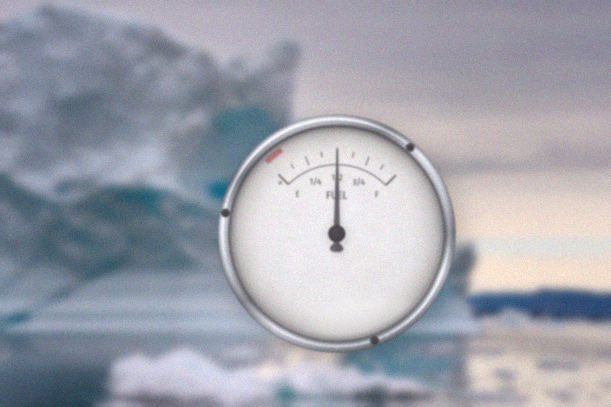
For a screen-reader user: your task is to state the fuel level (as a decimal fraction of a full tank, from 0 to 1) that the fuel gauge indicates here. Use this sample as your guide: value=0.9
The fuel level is value=0.5
